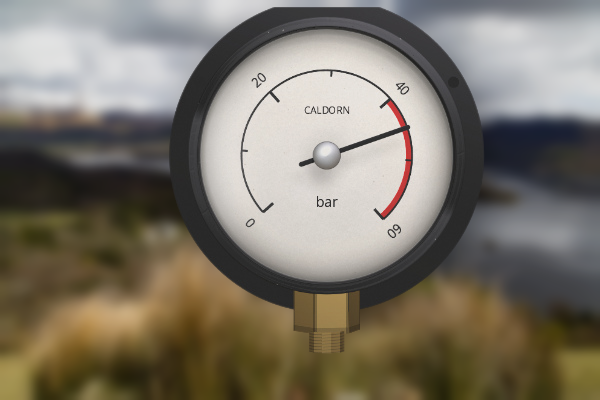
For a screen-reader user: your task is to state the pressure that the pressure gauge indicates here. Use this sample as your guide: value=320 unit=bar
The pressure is value=45 unit=bar
